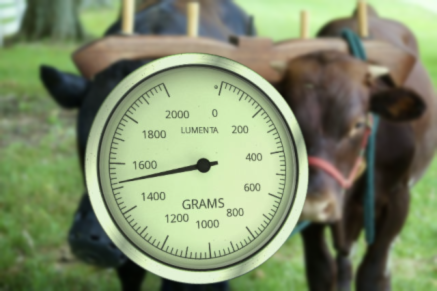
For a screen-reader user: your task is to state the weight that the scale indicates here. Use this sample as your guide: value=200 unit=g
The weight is value=1520 unit=g
